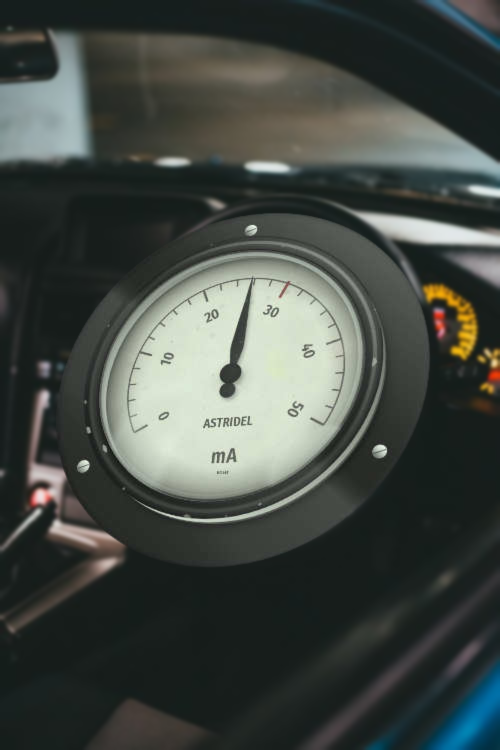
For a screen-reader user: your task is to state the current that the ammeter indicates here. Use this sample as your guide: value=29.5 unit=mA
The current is value=26 unit=mA
